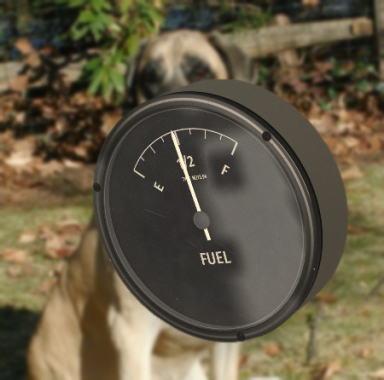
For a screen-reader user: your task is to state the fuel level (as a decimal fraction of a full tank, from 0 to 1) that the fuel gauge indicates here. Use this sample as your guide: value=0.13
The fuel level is value=0.5
